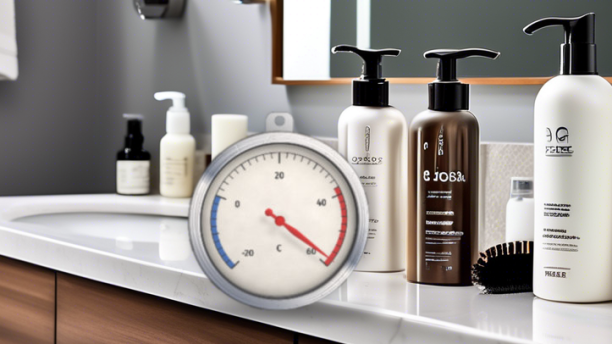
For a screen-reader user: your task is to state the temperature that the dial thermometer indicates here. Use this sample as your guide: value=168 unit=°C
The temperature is value=58 unit=°C
